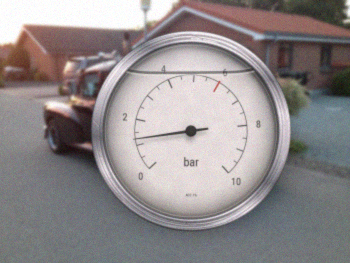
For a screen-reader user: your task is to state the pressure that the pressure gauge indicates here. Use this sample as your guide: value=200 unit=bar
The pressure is value=1.25 unit=bar
